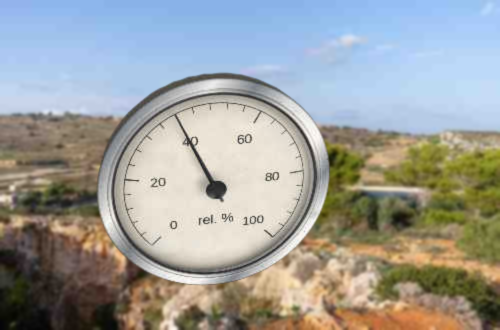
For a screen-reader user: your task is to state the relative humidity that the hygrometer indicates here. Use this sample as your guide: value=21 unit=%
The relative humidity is value=40 unit=%
